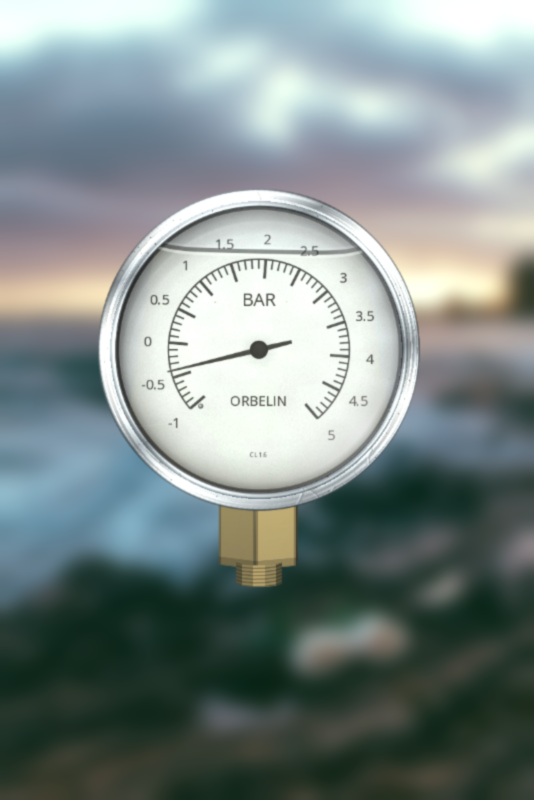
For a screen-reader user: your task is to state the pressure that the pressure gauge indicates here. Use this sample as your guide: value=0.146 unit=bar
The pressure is value=-0.4 unit=bar
